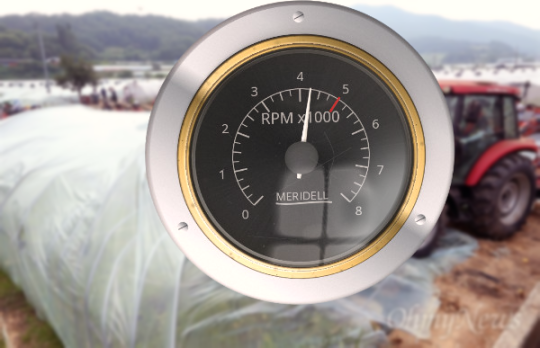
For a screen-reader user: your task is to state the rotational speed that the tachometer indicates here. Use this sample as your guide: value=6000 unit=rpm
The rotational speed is value=4250 unit=rpm
